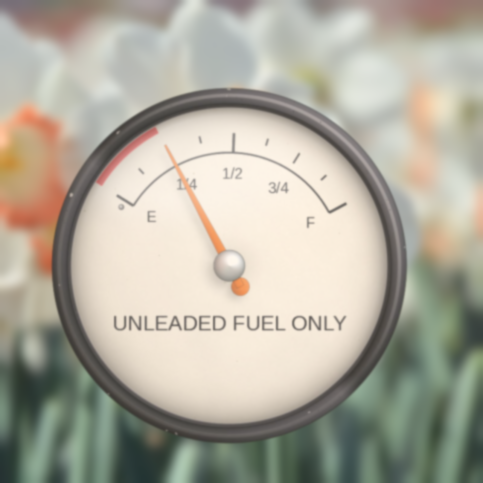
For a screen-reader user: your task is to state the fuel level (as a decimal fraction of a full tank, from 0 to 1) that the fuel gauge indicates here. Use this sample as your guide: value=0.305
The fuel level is value=0.25
